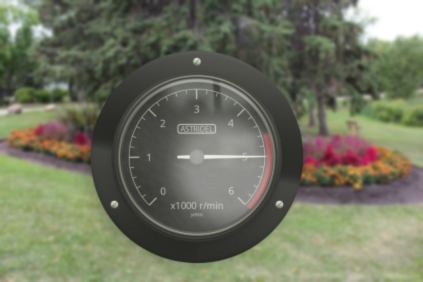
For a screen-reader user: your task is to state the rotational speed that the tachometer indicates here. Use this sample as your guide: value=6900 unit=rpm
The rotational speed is value=5000 unit=rpm
